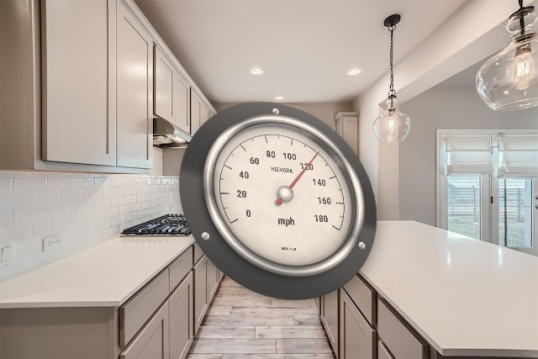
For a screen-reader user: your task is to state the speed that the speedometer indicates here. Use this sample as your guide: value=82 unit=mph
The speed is value=120 unit=mph
